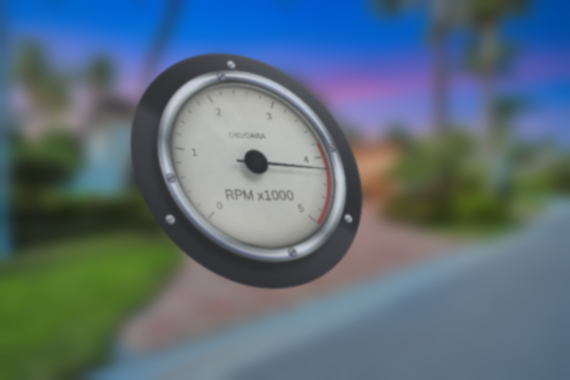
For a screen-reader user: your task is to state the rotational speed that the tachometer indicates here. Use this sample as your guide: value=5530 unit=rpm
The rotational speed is value=4200 unit=rpm
